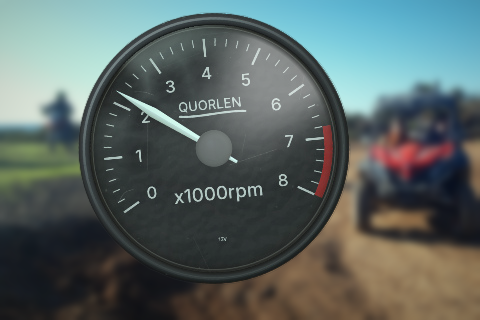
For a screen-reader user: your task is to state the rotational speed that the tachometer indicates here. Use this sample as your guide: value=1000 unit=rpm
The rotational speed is value=2200 unit=rpm
